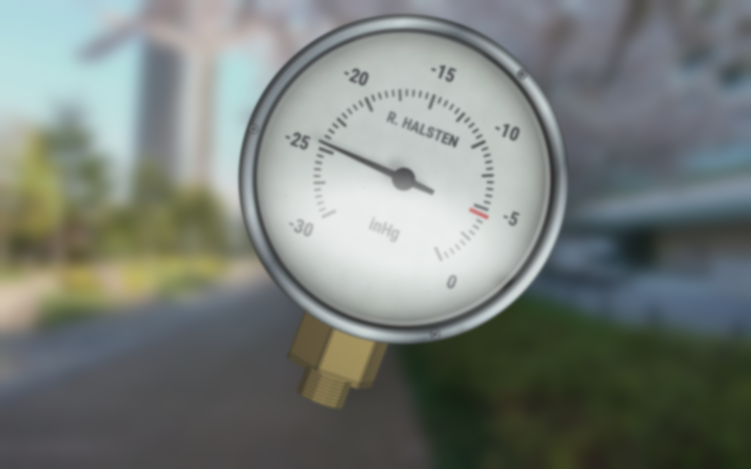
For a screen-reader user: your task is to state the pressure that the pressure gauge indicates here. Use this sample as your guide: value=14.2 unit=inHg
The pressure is value=-24.5 unit=inHg
